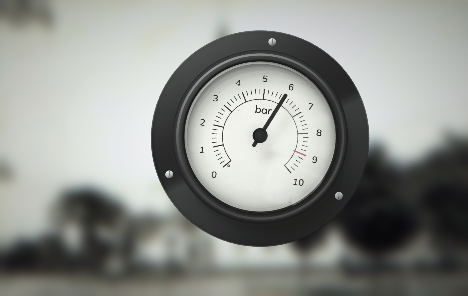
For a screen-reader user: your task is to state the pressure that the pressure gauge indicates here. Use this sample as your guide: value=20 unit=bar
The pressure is value=6 unit=bar
